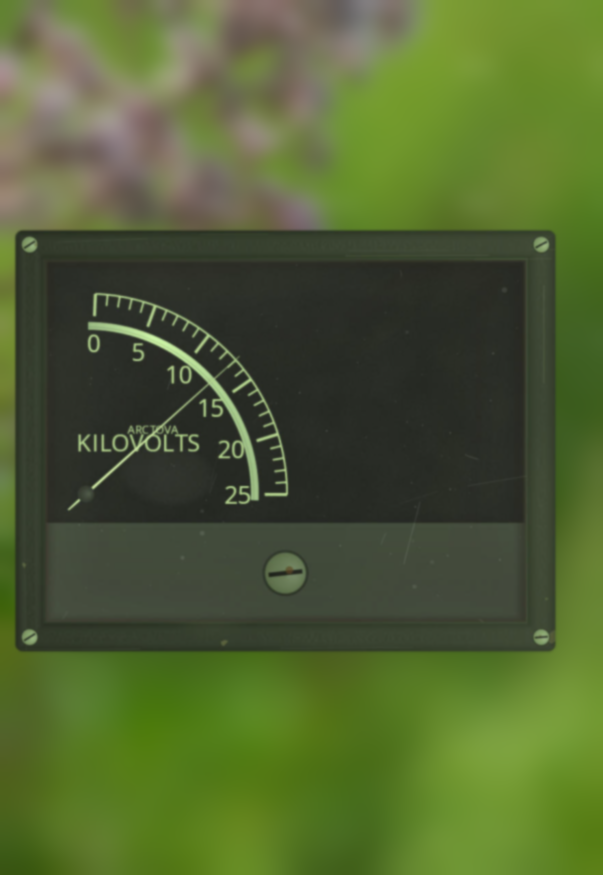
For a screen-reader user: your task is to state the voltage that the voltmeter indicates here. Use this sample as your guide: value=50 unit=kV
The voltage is value=13 unit=kV
